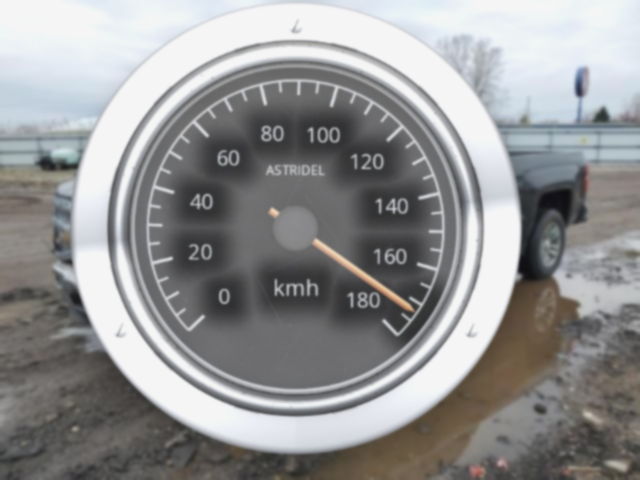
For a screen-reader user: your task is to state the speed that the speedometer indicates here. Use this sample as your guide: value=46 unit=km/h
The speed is value=172.5 unit=km/h
